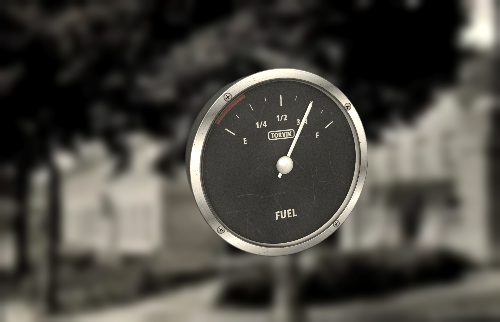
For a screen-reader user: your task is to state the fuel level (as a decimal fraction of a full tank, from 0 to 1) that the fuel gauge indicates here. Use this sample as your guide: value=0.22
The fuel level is value=0.75
